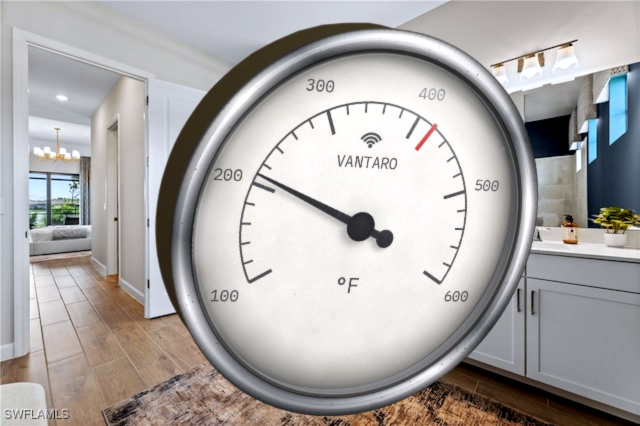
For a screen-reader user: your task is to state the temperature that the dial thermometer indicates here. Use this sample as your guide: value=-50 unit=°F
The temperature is value=210 unit=°F
